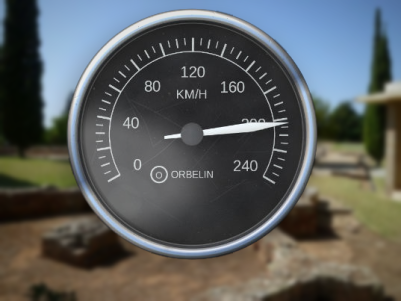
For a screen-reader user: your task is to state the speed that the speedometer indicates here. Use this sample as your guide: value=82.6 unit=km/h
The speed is value=202.5 unit=km/h
